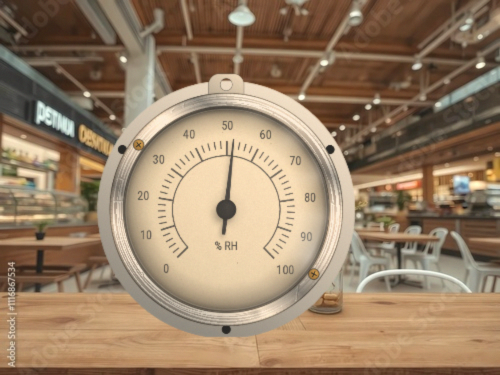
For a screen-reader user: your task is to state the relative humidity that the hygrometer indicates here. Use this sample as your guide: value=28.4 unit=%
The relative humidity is value=52 unit=%
